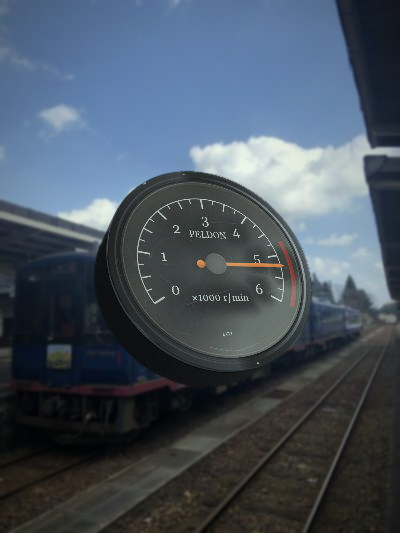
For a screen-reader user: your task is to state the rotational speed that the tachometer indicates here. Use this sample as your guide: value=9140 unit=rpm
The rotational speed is value=5250 unit=rpm
